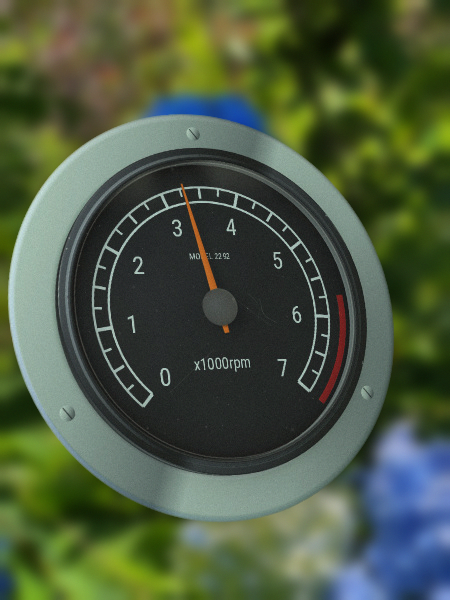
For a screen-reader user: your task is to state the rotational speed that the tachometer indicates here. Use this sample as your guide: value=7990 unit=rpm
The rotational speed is value=3250 unit=rpm
